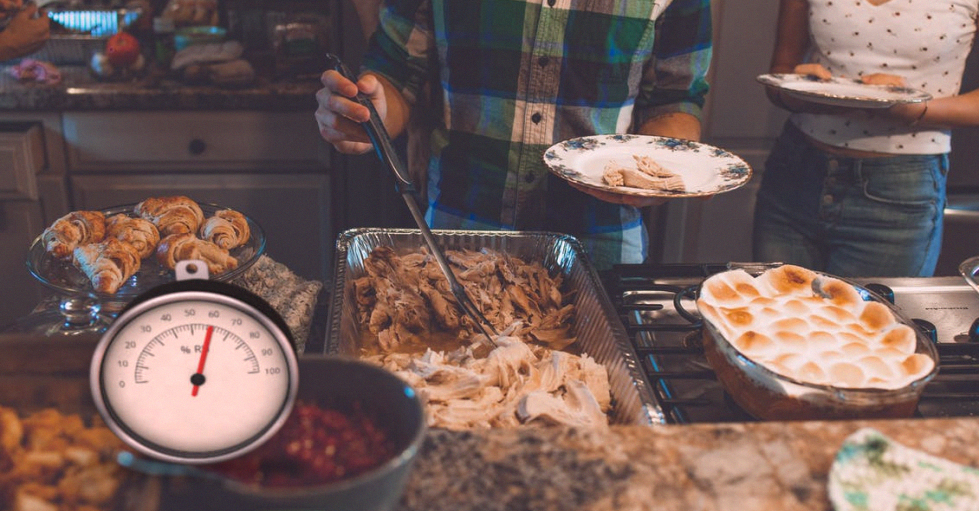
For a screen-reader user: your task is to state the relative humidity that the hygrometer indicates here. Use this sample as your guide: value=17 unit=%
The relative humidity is value=60 unit=%
